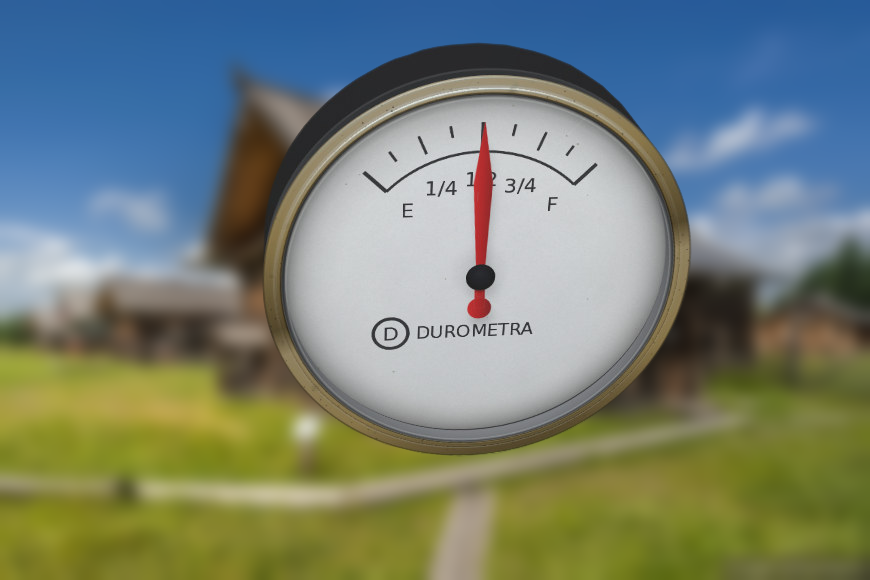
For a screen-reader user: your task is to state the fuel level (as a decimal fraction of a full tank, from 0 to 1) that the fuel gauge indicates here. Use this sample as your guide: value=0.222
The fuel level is value=0.5
